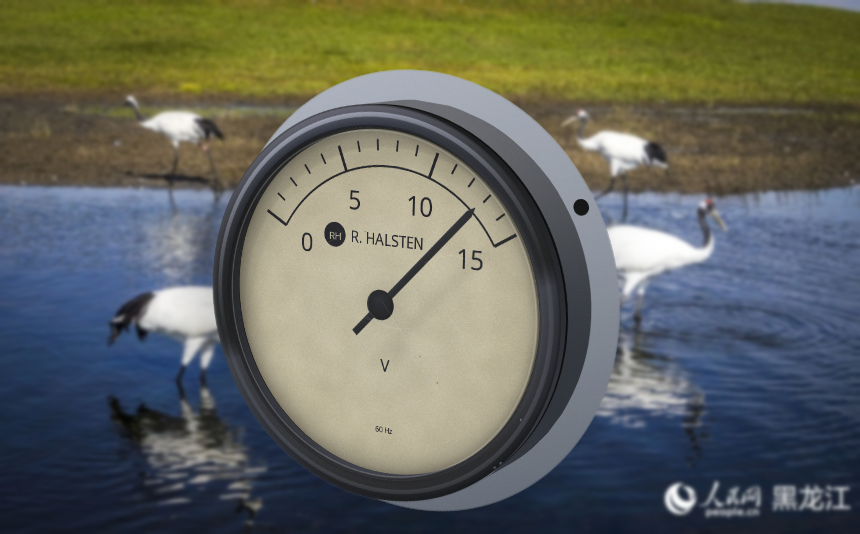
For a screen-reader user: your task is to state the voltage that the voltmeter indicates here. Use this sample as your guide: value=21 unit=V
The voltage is value=13 unit=V
